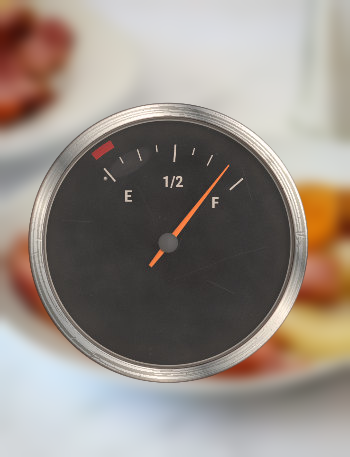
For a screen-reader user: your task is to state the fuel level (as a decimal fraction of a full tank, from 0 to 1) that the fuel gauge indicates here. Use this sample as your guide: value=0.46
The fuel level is value=0.875
